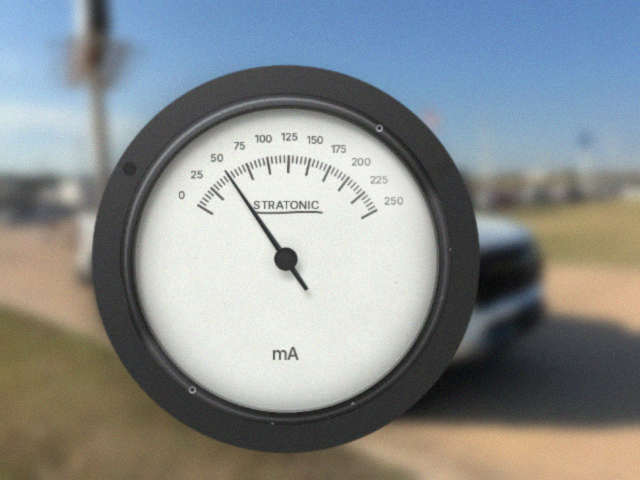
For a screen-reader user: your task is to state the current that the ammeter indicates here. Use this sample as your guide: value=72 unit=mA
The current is value=50 unit=mA
